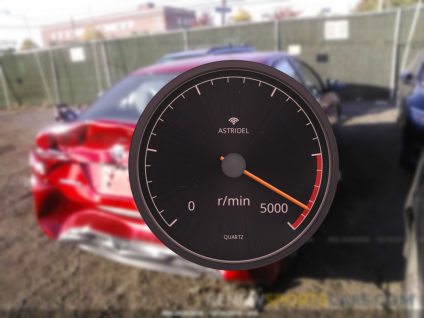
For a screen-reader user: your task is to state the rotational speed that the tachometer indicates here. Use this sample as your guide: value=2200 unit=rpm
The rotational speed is value=4700 unit=rpm
